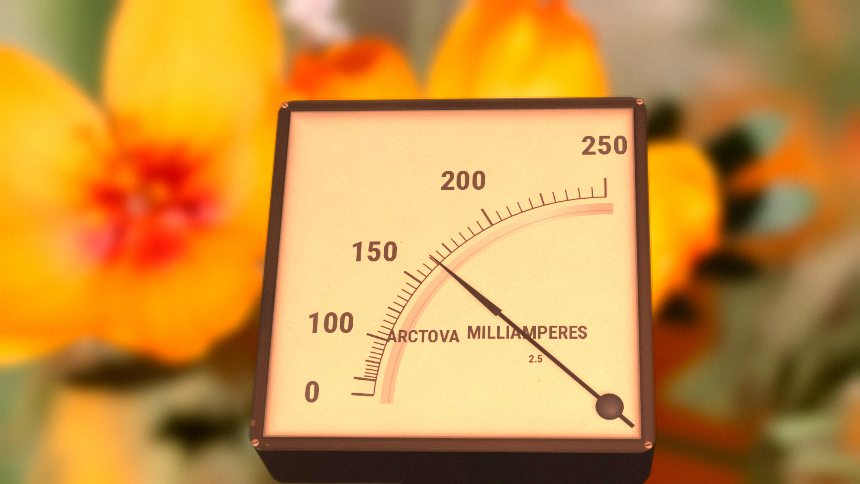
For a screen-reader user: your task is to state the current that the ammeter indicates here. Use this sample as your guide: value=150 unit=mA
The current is value=165 unit=mA
